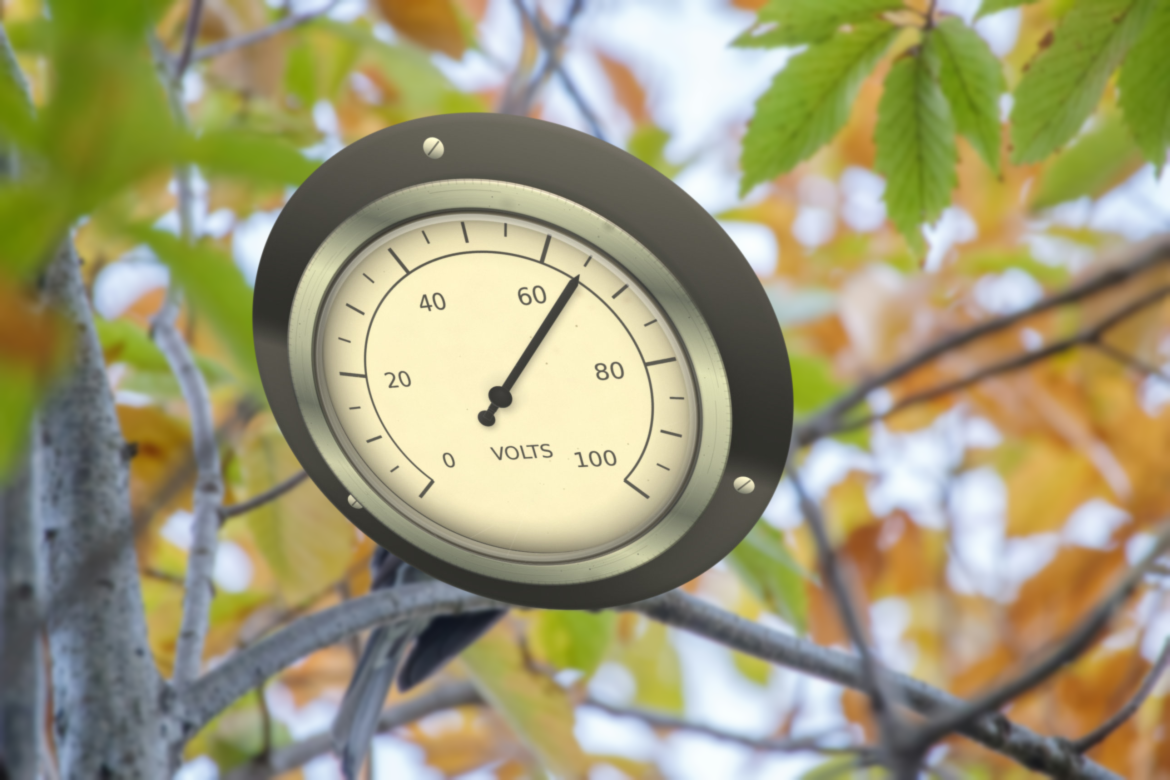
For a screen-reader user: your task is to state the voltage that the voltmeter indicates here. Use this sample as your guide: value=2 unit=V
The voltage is value=65 unit=V
